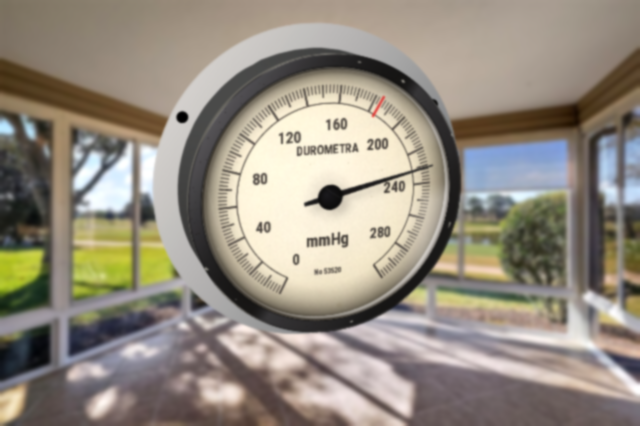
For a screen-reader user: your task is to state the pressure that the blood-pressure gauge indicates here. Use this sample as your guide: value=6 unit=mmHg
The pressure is value=230 unit=mmHg
